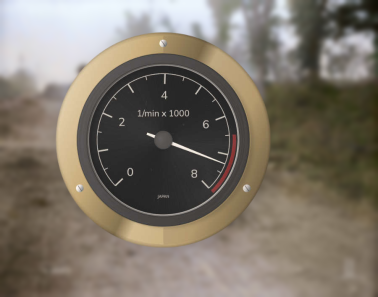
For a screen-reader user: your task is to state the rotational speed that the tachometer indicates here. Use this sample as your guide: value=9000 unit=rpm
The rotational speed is value=7250 unit=rpm
